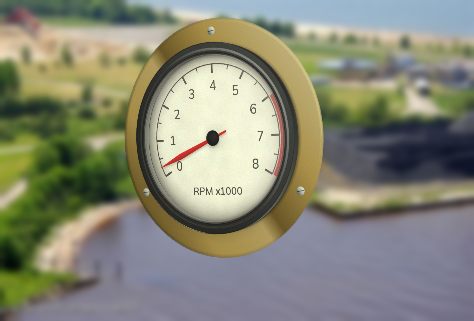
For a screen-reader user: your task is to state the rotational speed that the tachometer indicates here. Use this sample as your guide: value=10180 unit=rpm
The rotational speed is value=250 unit=rpm
